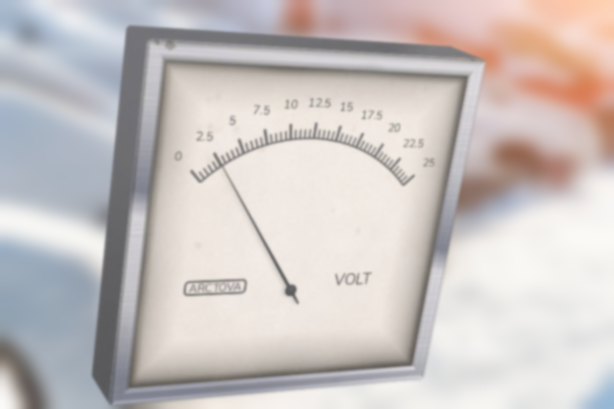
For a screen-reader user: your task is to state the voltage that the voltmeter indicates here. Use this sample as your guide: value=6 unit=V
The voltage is value=2.5 unit=V
